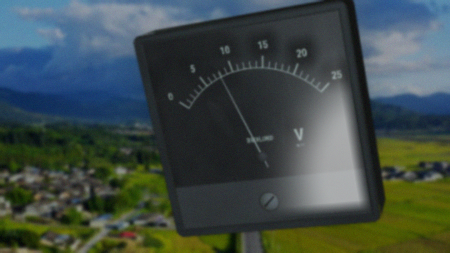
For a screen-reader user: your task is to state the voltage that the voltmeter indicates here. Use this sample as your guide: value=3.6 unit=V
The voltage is value=8 unit=V
